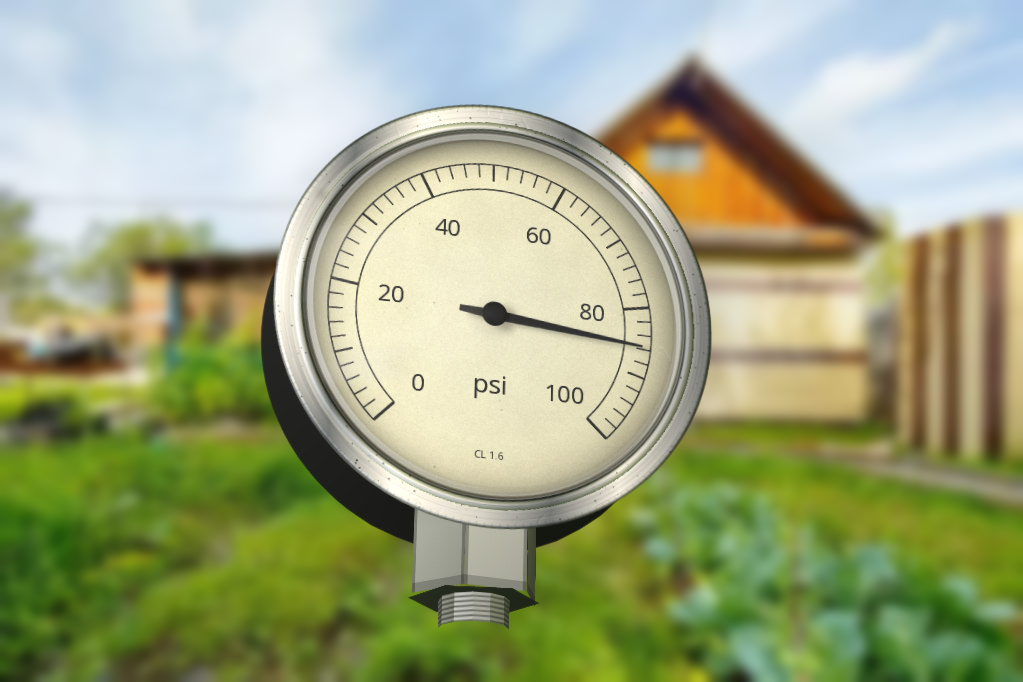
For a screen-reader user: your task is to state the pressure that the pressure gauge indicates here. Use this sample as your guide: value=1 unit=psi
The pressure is value=86 unit=psi
